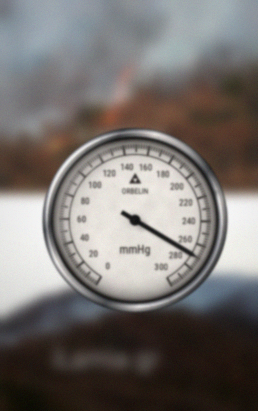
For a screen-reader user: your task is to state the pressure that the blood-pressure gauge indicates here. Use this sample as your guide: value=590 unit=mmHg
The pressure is value=270 unit=mmHg
